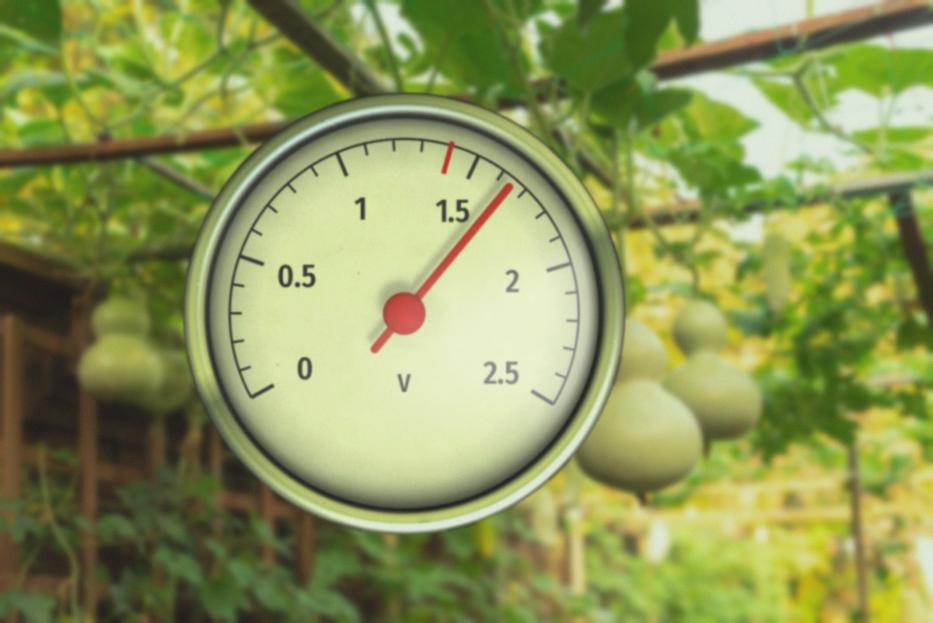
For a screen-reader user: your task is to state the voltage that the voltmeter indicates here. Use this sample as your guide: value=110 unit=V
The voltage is value=1.65 unit=V
